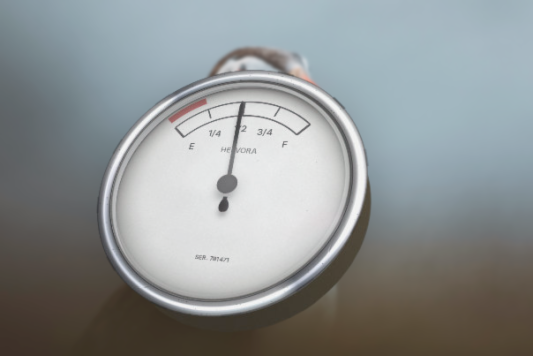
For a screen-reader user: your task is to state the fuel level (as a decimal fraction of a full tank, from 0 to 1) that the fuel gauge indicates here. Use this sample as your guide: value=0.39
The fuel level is value=0.5
